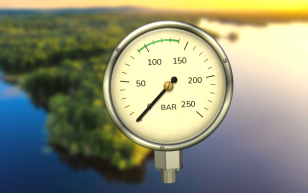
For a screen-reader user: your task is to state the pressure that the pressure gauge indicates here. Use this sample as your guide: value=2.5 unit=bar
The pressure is value=0 unit=bar
